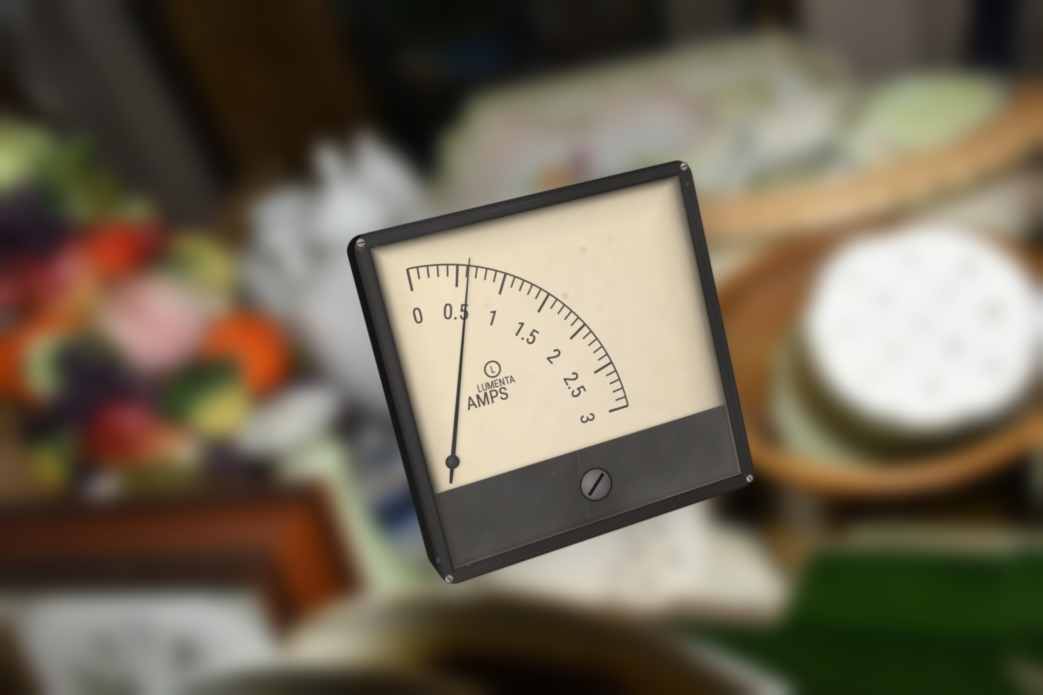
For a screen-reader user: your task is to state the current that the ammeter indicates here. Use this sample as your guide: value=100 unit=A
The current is value=0.6 unit=A
